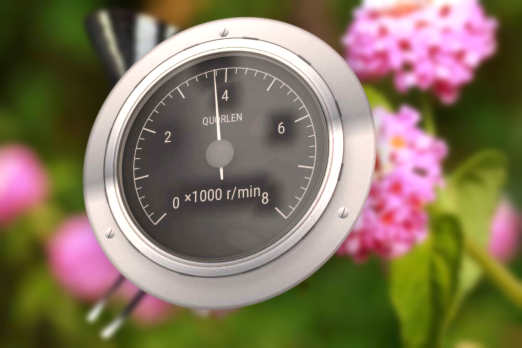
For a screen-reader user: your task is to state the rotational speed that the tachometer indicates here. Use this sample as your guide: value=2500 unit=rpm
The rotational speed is value=3800 unit=rpm
